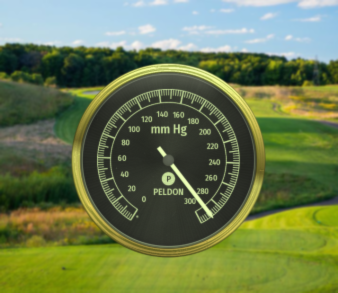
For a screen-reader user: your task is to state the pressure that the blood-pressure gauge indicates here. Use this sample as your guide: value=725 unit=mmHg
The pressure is value=290 unit=mmHg
